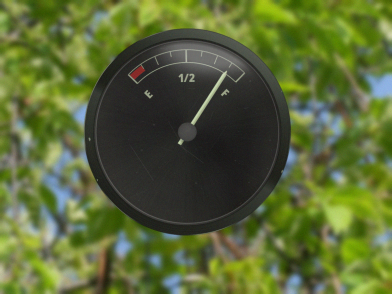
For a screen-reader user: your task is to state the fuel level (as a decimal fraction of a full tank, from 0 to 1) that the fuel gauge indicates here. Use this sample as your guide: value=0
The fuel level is value=0.875
